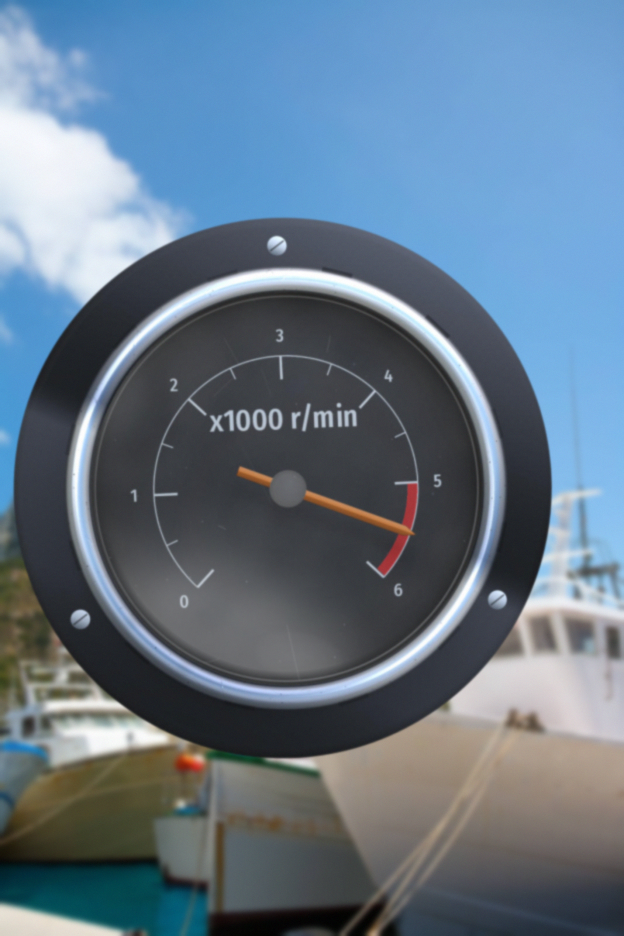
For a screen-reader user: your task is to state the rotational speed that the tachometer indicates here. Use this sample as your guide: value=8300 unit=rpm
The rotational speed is value=5500 unit=rpm
